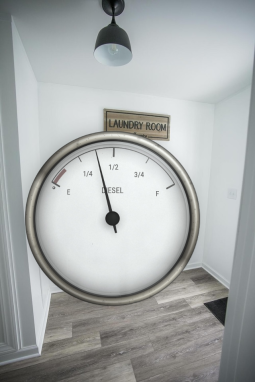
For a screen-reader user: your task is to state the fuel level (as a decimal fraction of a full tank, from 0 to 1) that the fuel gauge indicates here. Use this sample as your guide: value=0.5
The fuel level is value=0.375
